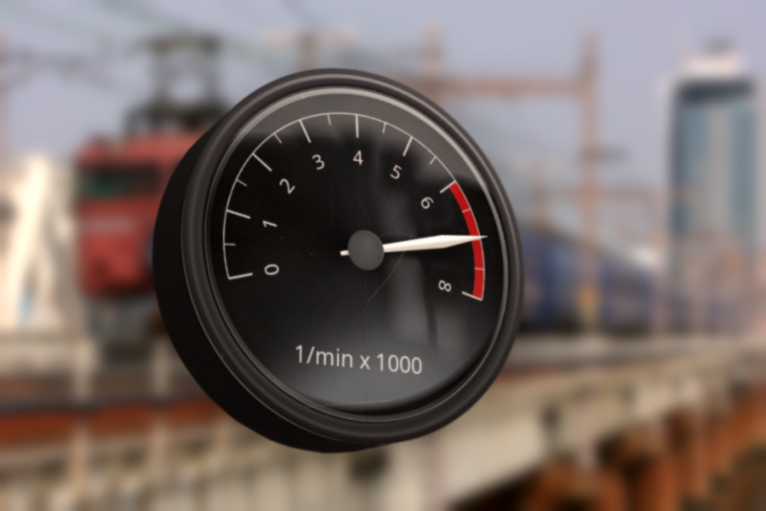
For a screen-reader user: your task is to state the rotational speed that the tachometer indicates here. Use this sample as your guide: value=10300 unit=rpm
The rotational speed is value=7000 unit=rpm
